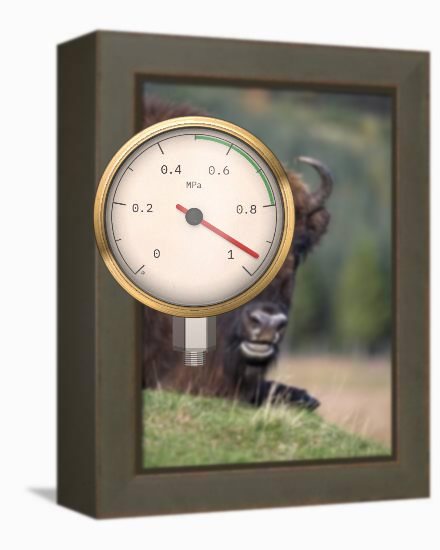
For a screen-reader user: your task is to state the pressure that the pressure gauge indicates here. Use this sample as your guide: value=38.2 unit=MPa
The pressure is value=0.95 unit=MPa
